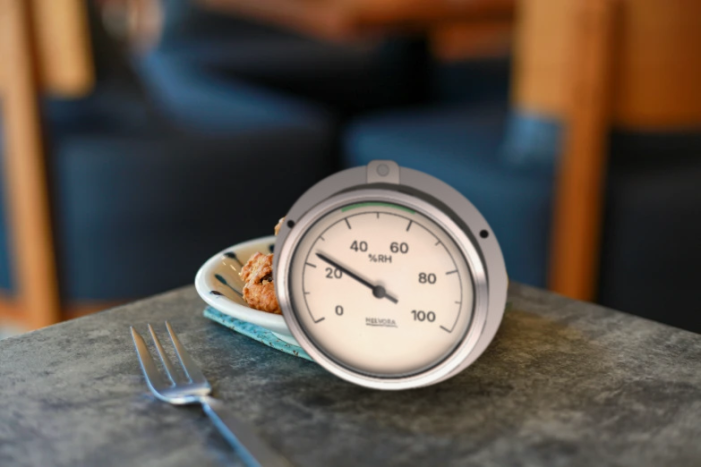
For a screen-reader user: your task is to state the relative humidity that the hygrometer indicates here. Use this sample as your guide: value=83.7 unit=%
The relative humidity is value=25 unit=%
